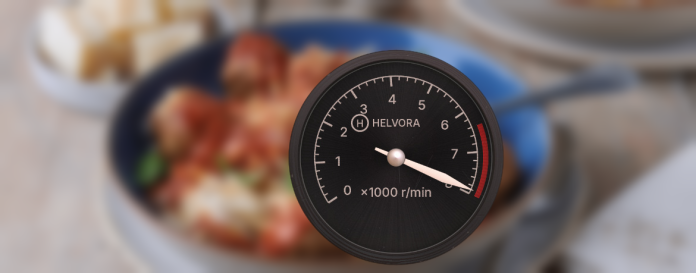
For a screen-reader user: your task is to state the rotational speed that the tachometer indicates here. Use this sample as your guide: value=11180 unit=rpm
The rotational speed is value=7900 unit=rpm
